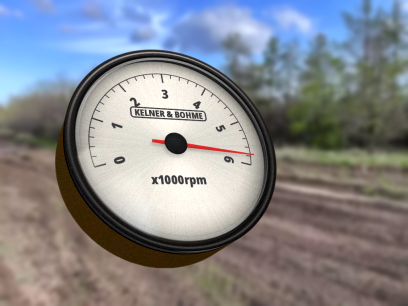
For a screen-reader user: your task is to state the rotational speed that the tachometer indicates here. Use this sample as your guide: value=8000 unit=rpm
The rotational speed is value=5800 unit=rpm
